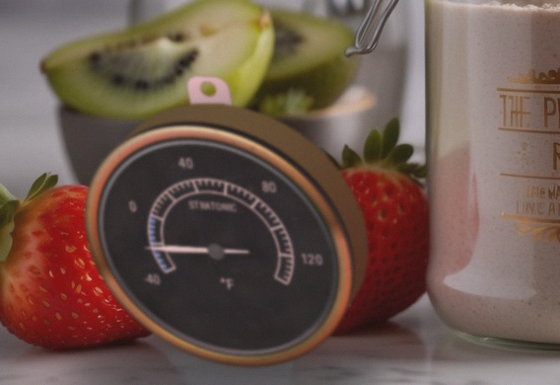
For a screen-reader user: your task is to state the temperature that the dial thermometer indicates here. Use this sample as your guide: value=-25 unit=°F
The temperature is value=-20 unit=°F
